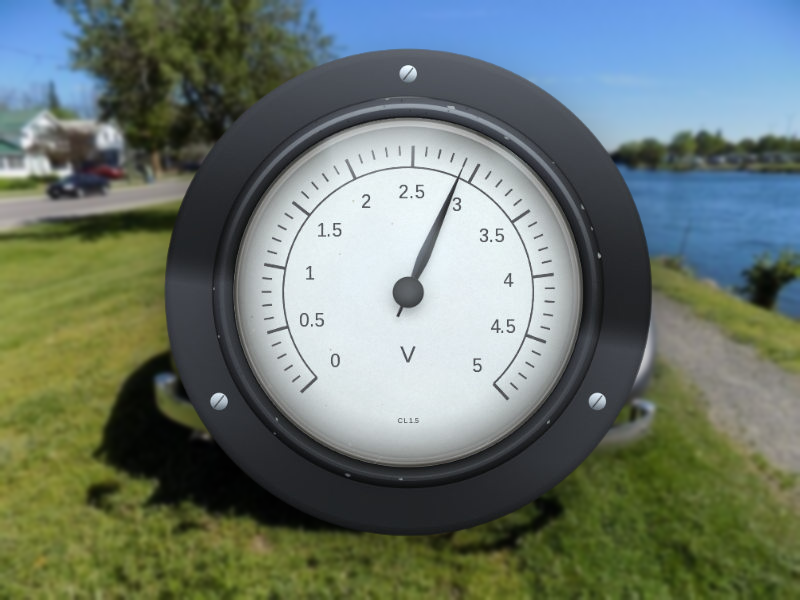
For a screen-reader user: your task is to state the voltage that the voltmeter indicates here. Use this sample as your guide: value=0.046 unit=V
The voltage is value=2.9 unit=V
